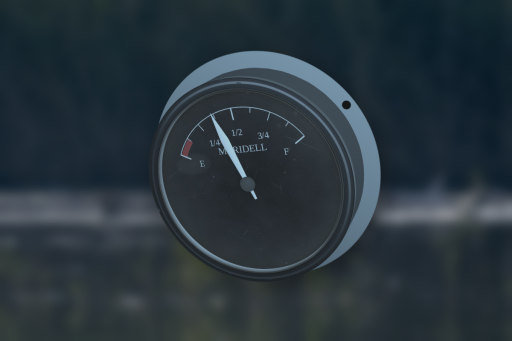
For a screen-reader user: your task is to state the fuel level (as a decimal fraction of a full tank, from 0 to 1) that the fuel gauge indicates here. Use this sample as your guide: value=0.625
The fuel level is value=0.375
